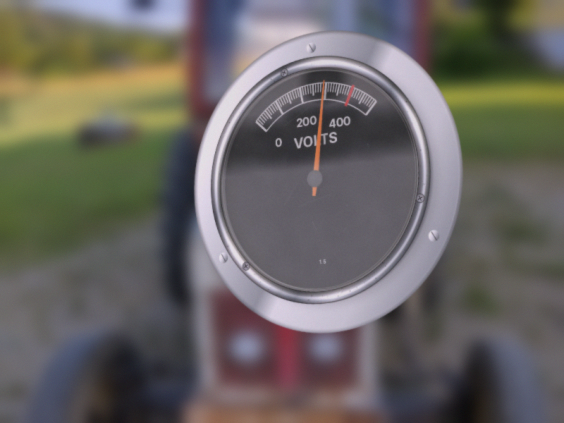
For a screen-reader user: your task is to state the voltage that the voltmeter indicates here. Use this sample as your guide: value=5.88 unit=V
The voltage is value=300 unit=V
